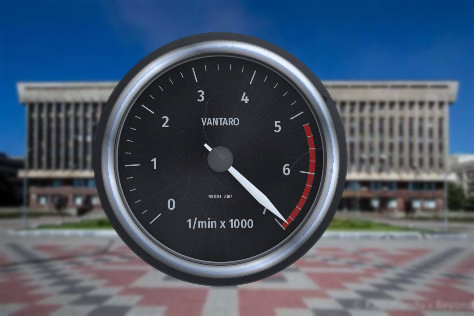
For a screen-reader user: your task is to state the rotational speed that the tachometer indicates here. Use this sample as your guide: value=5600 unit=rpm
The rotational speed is value=6900 unit=rpm
